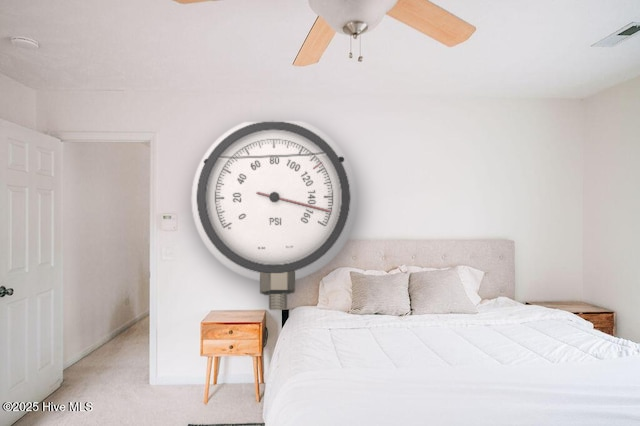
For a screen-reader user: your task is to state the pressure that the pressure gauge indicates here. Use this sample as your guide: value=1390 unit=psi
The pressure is value=150 unit=psi
